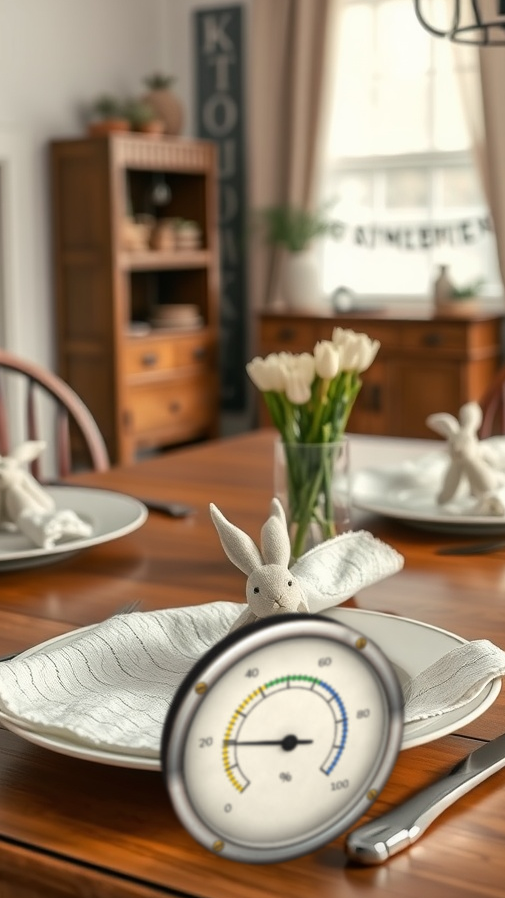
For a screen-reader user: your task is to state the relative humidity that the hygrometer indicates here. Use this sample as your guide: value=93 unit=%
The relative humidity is value=20 unit=%
